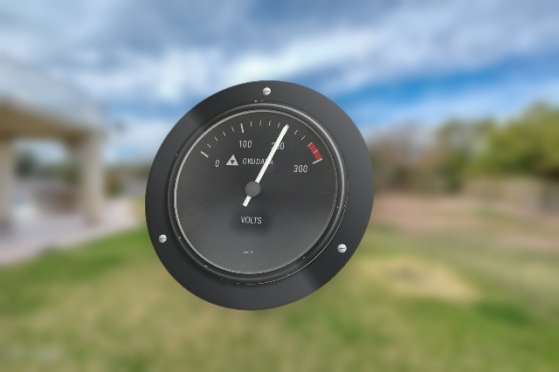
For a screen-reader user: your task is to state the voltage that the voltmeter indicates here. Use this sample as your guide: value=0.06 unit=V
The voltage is value=200 unit=V
